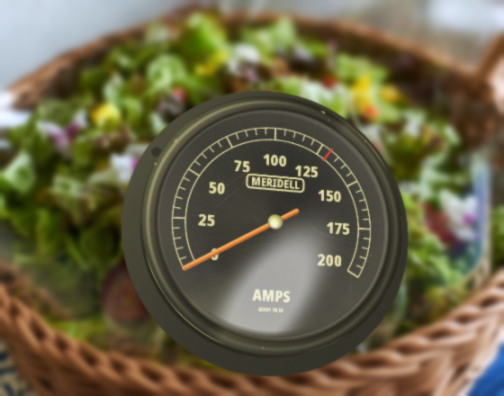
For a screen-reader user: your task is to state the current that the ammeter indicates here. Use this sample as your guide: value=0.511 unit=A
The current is value=0 unit=A
